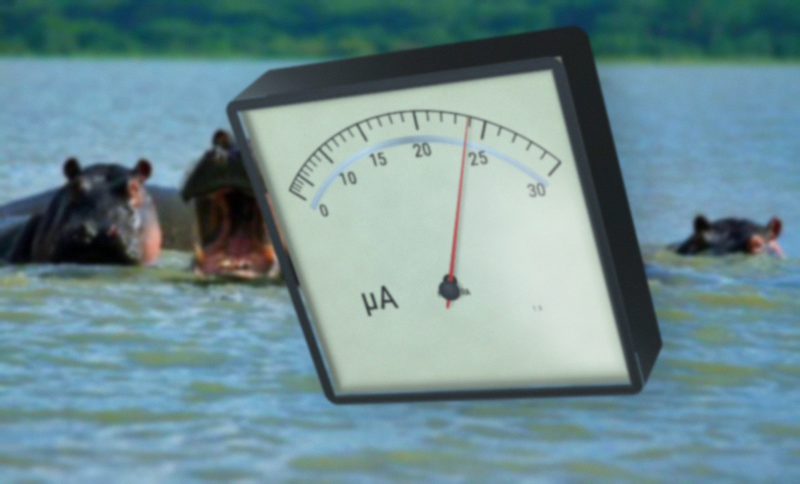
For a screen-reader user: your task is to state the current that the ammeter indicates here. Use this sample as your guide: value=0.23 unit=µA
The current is value=24 unit=µA
